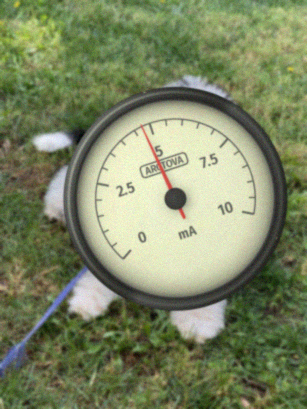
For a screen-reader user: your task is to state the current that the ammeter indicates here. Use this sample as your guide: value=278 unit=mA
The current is value=4.75 unit=mA
